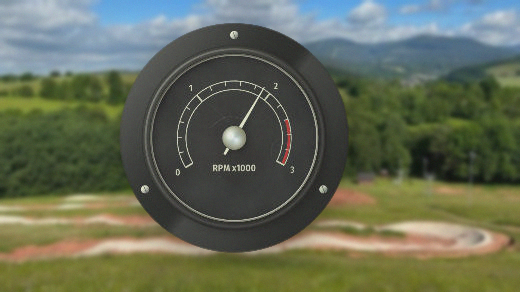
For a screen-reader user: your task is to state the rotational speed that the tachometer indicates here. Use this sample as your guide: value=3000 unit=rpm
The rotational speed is value=1900 unit=rpm
